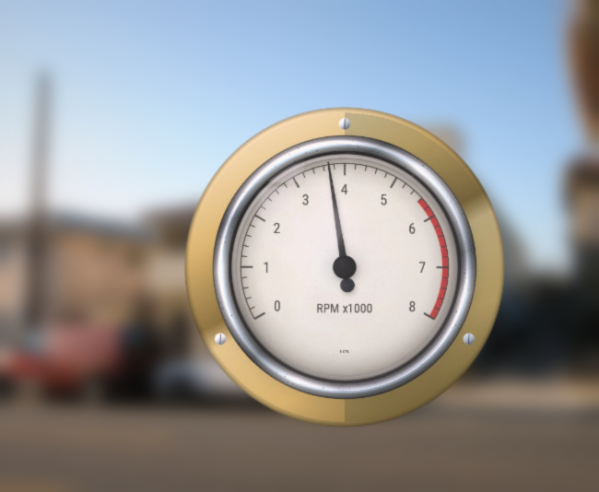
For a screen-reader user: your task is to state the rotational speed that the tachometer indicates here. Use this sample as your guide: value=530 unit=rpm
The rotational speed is value=3700 unit=rpm
